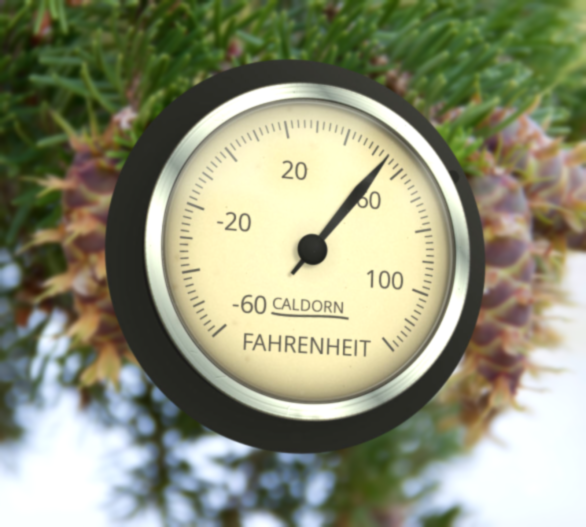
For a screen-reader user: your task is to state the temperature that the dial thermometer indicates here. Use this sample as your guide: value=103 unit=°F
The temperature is value=54 unit=°F
